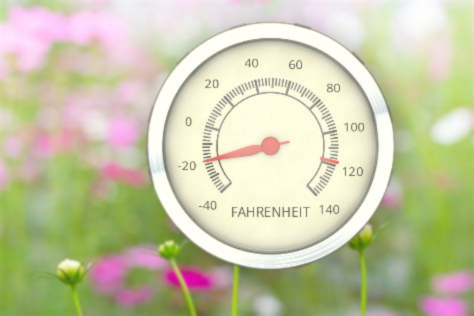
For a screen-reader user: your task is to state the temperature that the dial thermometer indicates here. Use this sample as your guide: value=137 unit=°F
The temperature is value=-20 unit=°F
